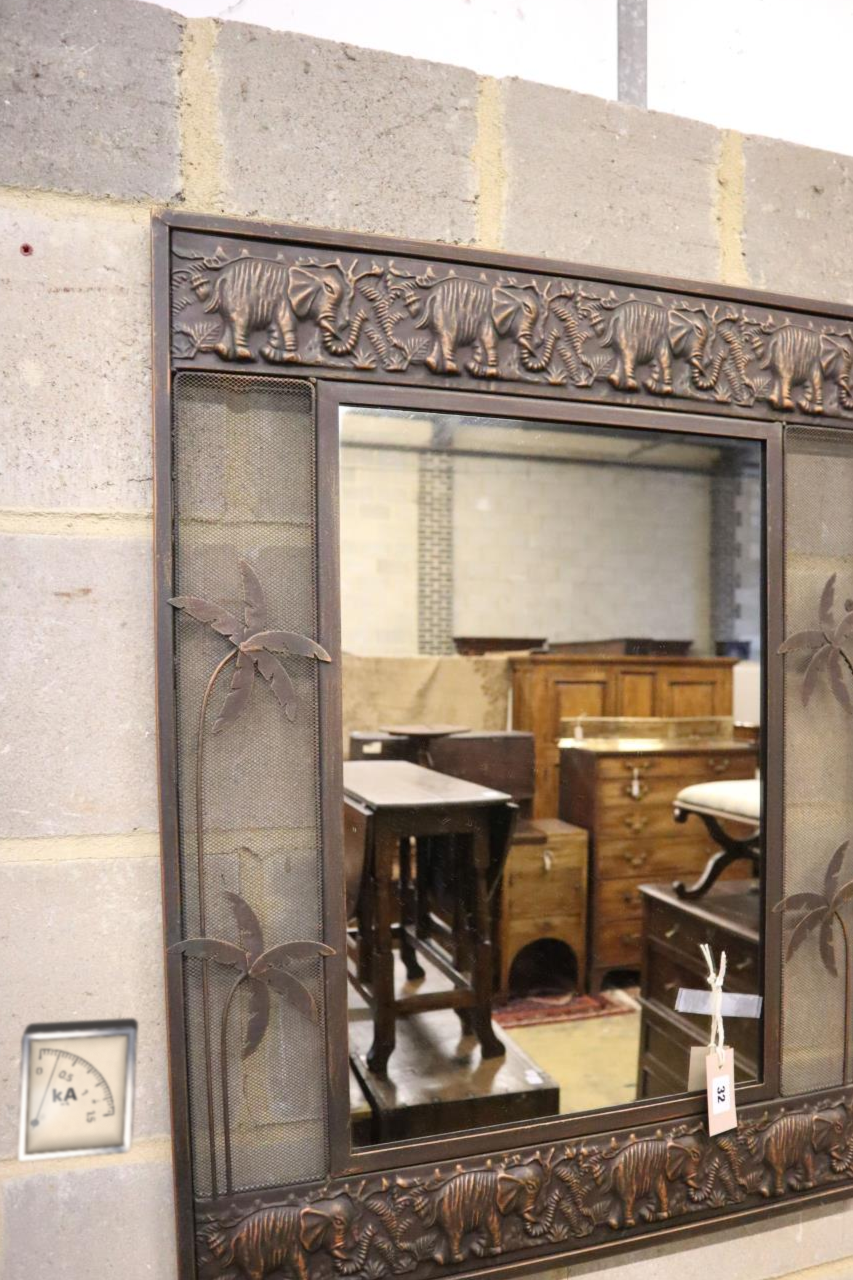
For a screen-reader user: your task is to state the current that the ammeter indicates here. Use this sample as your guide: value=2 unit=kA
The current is value=0.25 unit=kA
